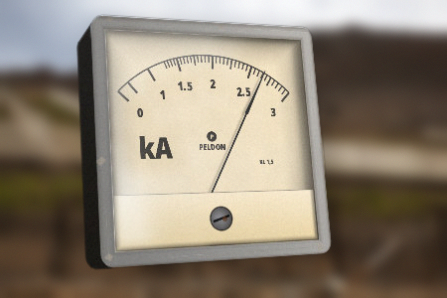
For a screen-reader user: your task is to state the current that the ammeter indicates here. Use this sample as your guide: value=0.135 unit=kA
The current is value=2.65 unit=kA
